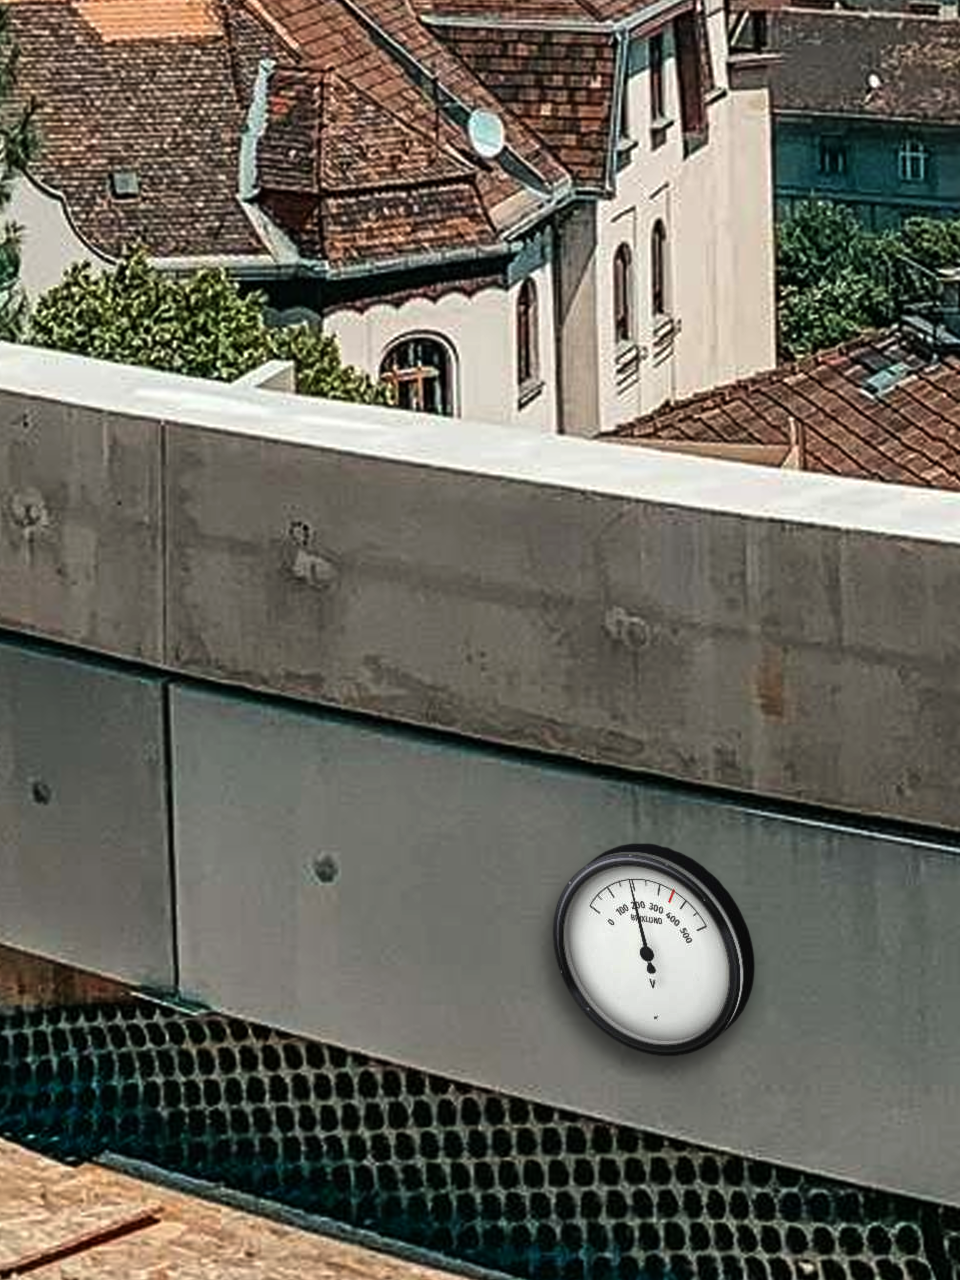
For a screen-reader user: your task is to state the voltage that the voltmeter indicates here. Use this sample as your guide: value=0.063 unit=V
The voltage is value=200 unit=V
